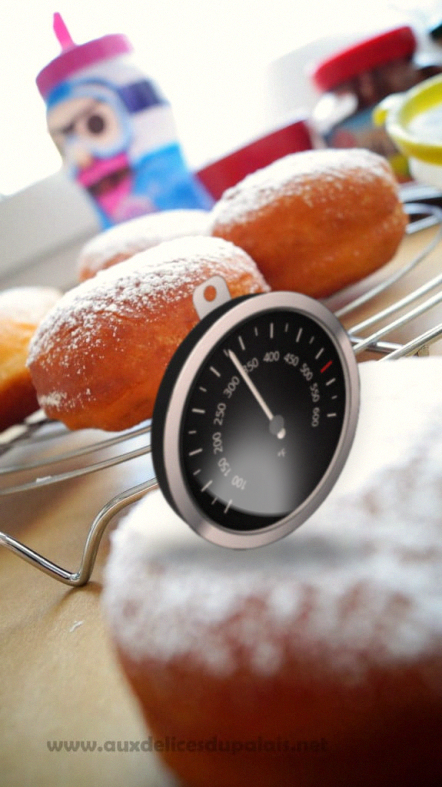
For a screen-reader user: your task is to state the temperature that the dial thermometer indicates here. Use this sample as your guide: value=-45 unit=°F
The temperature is value=325 unit=°F
